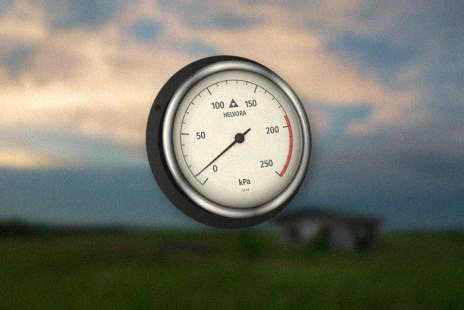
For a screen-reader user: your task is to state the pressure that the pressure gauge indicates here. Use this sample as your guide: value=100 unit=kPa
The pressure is value=10 unit=kPa
